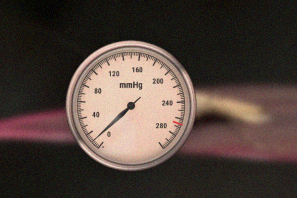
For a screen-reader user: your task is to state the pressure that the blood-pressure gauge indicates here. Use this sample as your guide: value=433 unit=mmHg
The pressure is value=10 unit=mmHg
